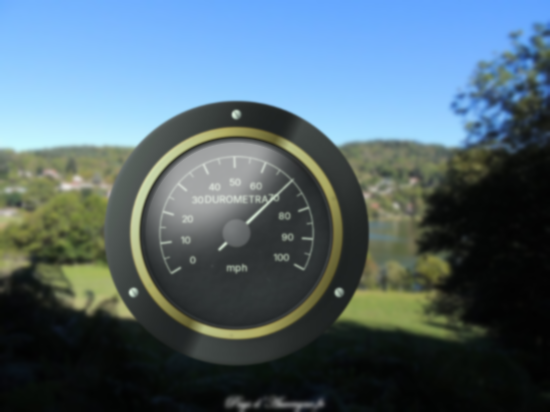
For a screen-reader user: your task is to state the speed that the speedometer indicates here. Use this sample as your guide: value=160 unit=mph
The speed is value=70 unit=mph
